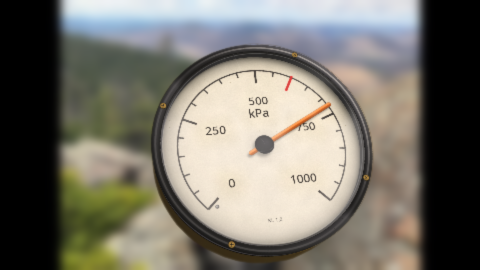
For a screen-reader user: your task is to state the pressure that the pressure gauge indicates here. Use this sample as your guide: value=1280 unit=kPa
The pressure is value=725 unit=kPa
